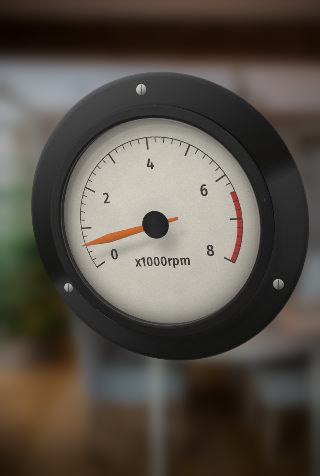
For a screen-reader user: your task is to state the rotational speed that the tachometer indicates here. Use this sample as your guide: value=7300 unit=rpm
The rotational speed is value=600 unit=rpm
